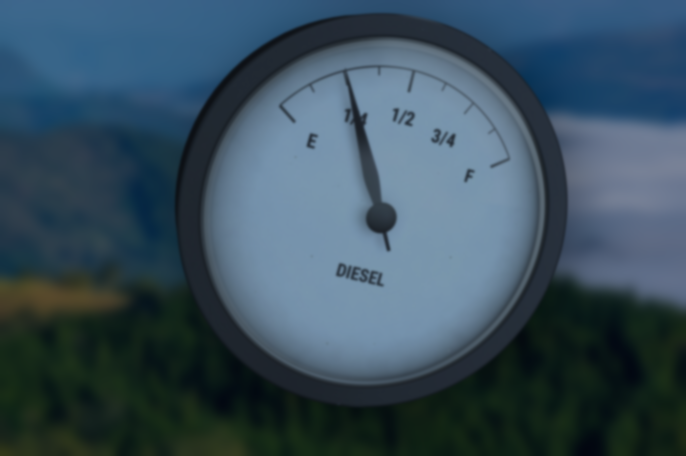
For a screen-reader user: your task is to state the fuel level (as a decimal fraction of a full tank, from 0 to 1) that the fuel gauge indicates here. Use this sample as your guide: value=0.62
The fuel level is value=0.25
